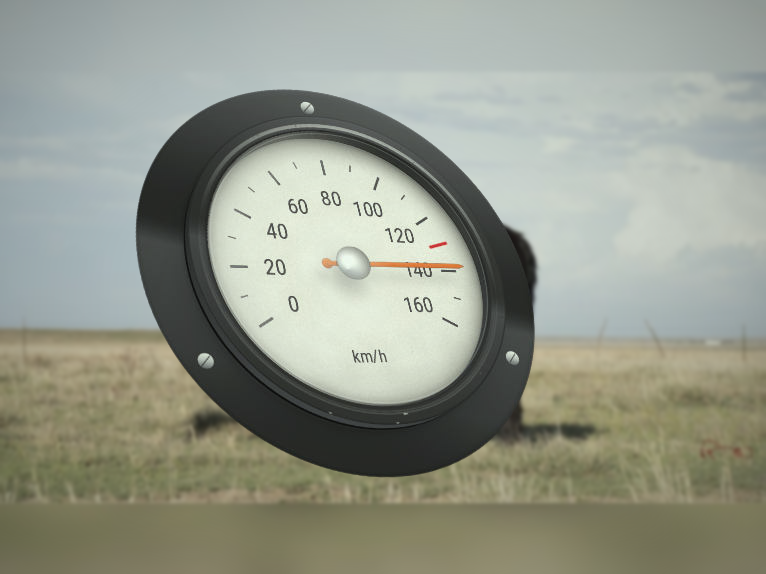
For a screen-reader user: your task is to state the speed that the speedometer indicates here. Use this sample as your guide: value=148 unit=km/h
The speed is value=140 unit=km/h
